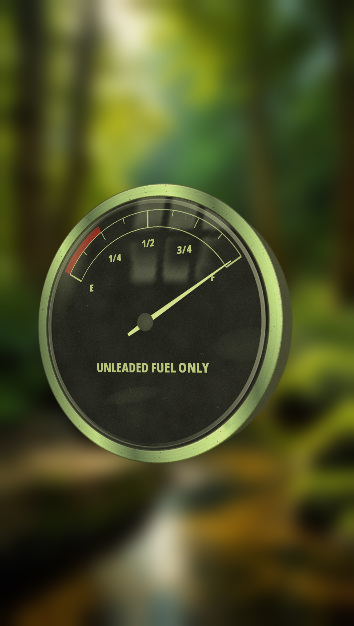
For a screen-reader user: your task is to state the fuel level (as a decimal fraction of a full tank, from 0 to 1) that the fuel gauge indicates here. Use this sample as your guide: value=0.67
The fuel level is value=1
